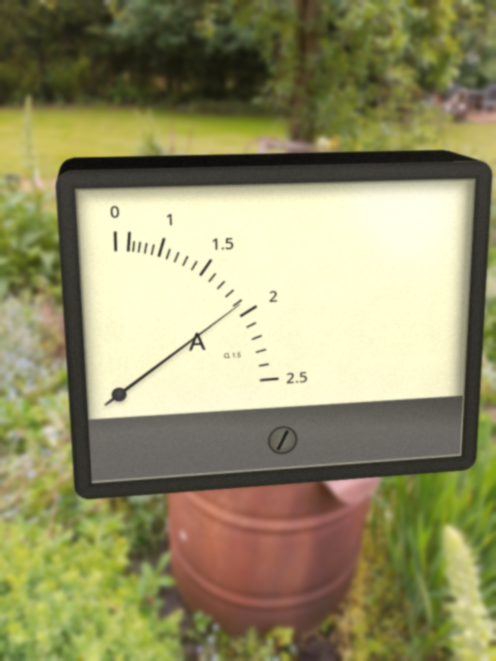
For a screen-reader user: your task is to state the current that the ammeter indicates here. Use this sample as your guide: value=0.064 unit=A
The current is value=1.9 unit=A
